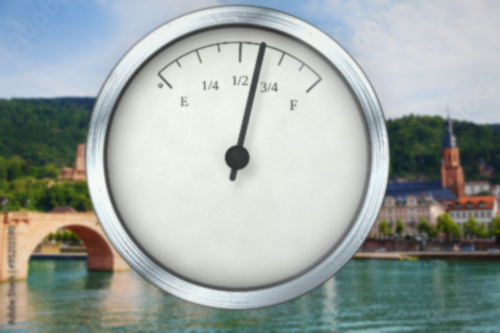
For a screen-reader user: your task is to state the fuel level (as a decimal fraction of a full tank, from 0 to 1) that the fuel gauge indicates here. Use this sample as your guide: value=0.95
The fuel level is value=0.625
